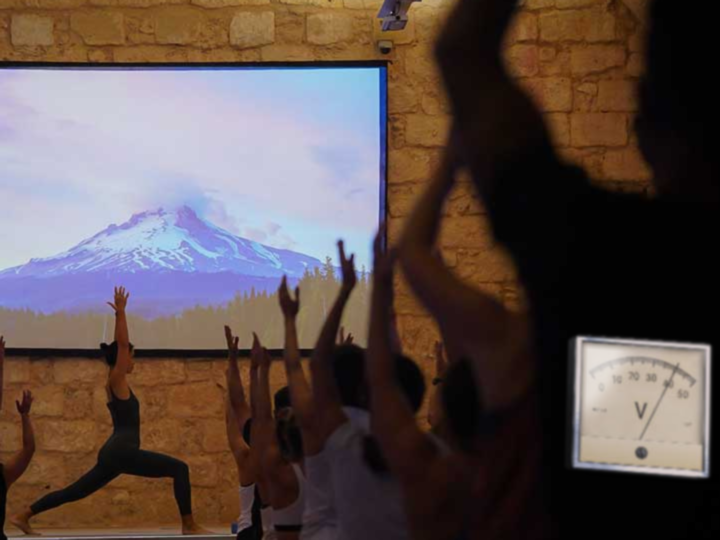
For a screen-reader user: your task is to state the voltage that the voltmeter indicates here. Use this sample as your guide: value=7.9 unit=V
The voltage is value=40 unit=V
